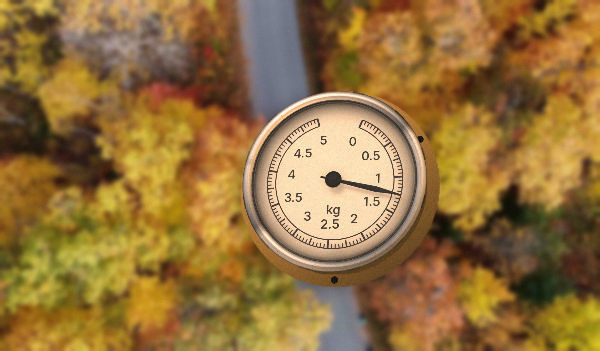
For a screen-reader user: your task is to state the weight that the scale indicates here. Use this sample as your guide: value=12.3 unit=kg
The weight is value=1.25 unit=kg
